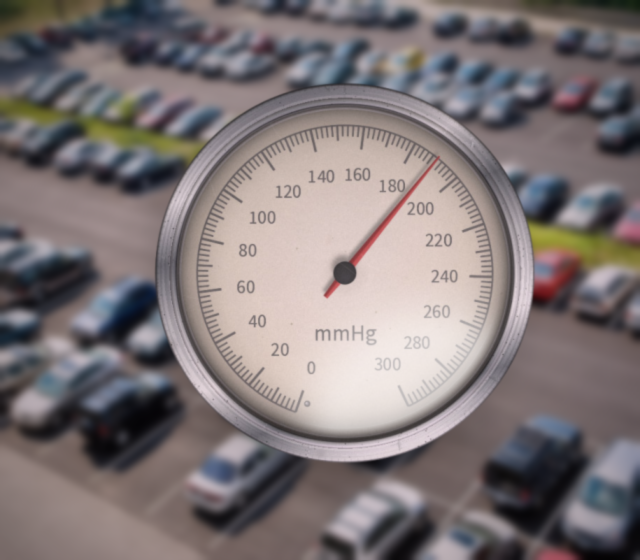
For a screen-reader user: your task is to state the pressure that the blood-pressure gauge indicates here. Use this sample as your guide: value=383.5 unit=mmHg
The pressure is value=190 unit=mmHg
